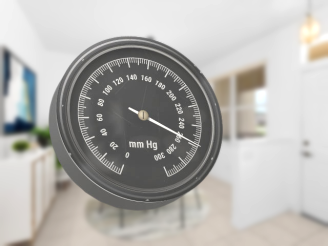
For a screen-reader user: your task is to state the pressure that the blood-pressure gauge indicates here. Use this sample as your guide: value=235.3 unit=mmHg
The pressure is value=260 unit=mmHg
